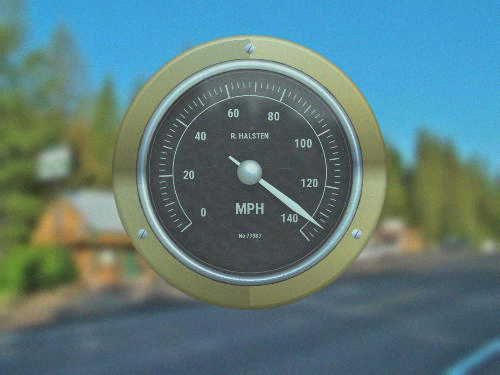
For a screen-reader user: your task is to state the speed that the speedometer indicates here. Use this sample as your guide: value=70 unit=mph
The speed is value=134 unit=mph
